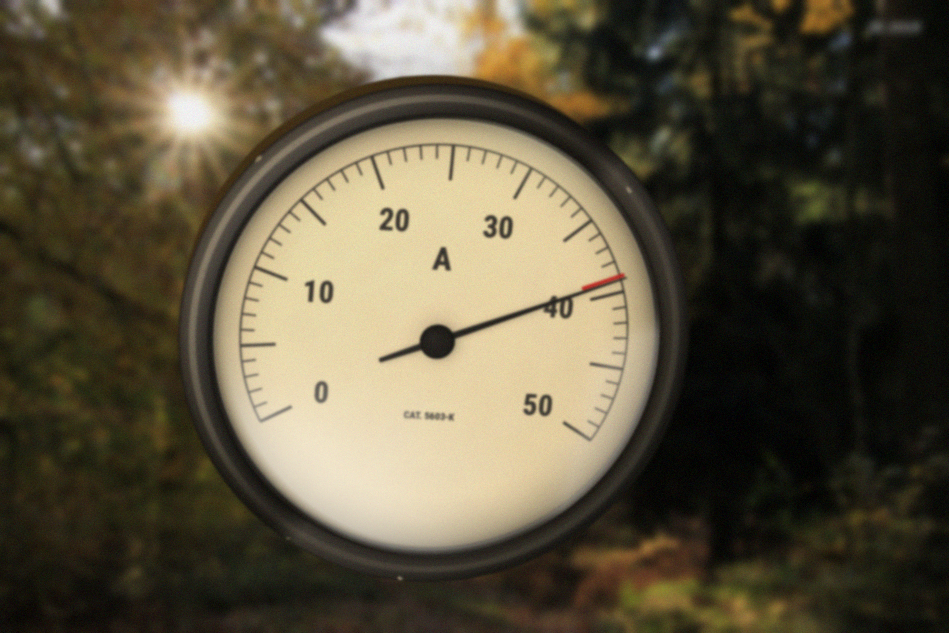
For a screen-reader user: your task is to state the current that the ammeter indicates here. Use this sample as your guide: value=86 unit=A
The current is value=39 unit=A
